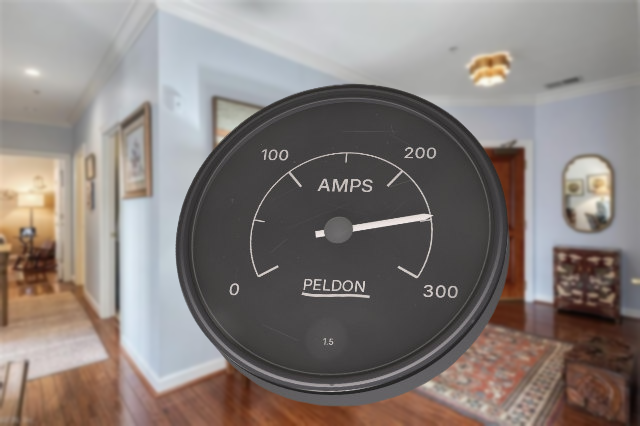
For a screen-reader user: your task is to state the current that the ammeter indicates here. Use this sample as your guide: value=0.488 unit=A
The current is value=250 unit=A
